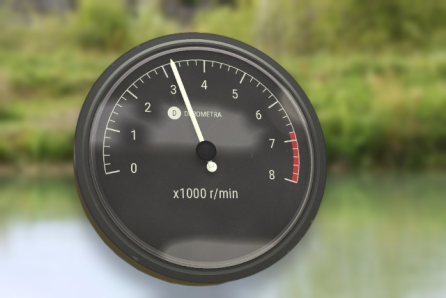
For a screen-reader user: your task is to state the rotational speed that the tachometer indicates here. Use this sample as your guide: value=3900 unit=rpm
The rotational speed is value=3200 unit=rpm
